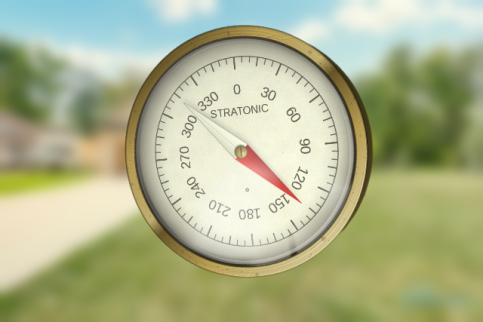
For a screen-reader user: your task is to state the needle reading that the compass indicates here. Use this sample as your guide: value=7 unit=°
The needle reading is value=135 unit=°
